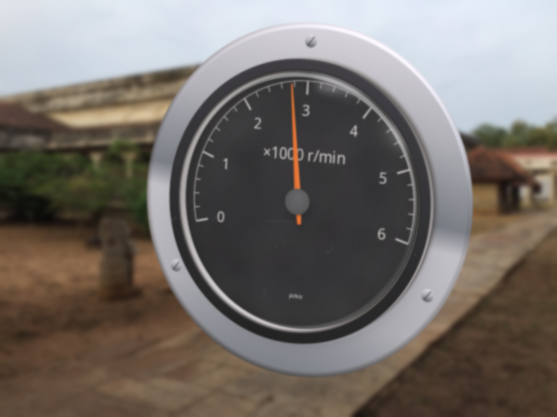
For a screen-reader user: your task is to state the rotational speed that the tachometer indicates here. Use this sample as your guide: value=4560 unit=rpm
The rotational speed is value=2800 unit=rpm
